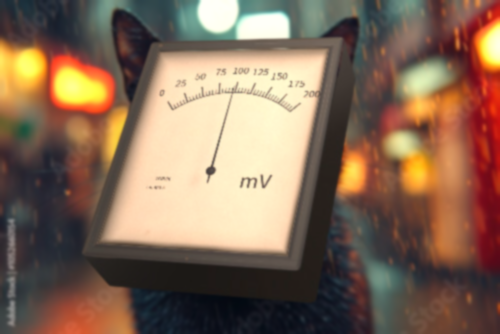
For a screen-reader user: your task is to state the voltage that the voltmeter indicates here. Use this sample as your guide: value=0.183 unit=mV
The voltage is value=100 unit=mV
